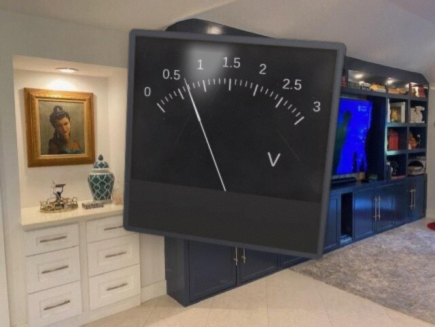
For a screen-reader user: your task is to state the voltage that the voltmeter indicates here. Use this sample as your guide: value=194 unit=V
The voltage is value=0.7 unit=V
